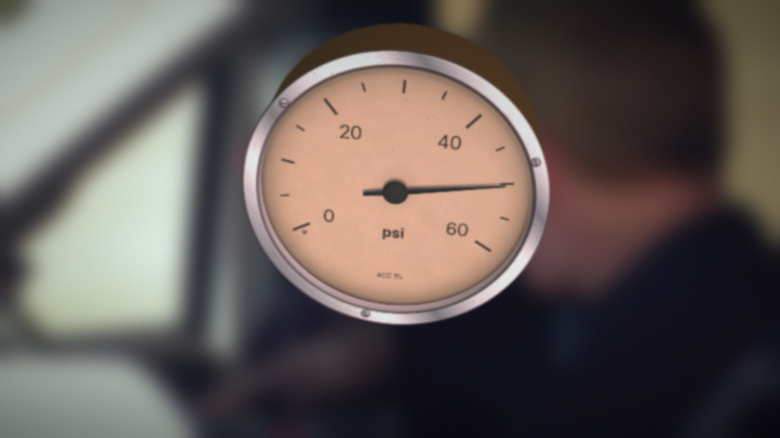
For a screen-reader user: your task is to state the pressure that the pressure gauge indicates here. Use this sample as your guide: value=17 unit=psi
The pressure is value=50 unit=psi
